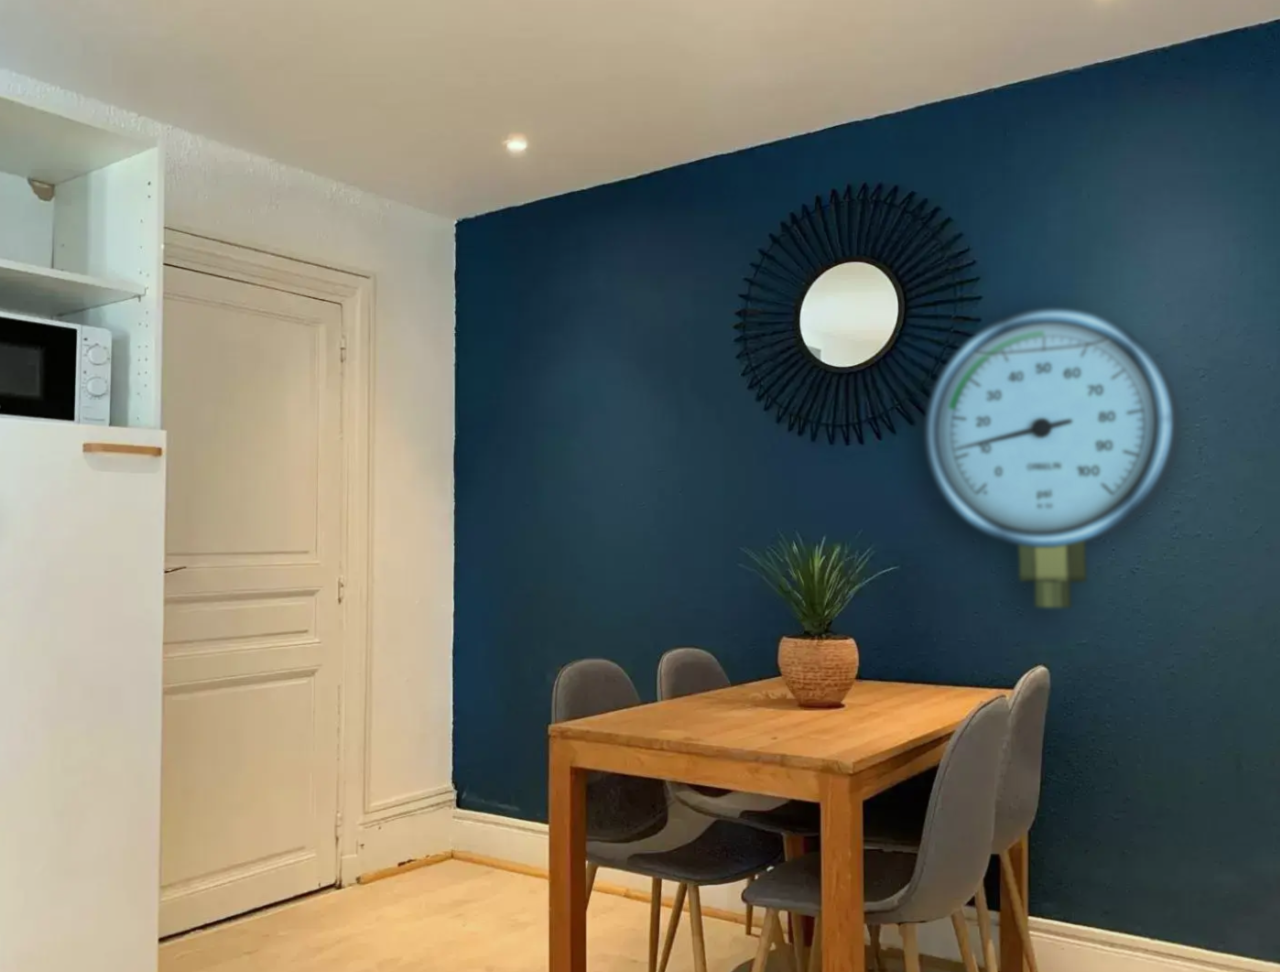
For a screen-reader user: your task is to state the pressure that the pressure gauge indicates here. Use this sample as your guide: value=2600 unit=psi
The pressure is value=12 unit=psi
